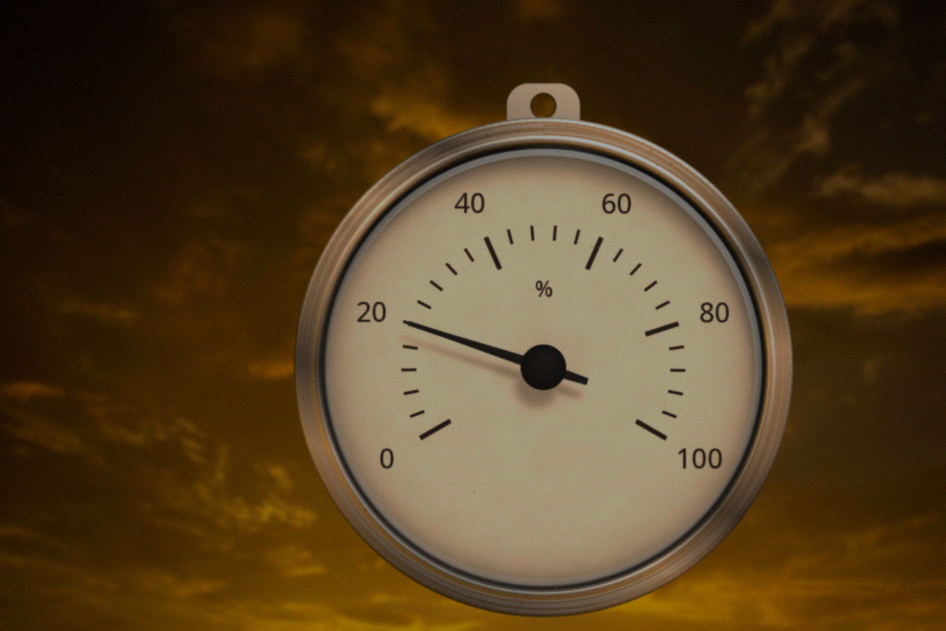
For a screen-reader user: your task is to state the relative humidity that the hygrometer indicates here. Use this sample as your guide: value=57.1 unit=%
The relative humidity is value=20 unit=%
